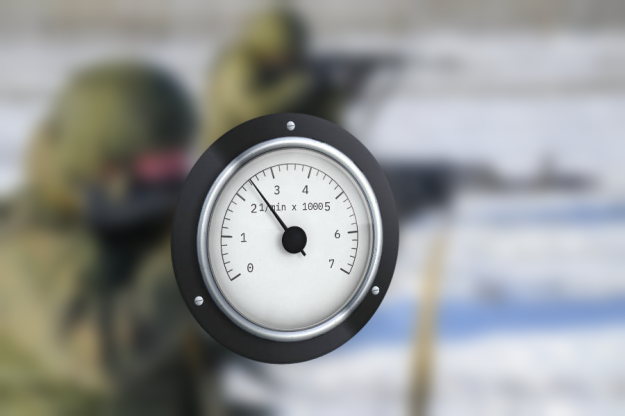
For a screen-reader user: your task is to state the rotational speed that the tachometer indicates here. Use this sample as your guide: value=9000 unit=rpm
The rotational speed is value=2400 unit=rpm
